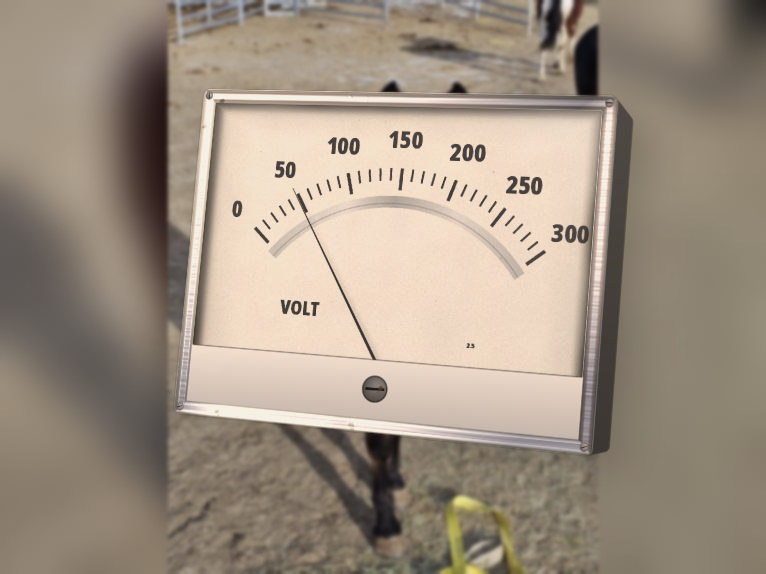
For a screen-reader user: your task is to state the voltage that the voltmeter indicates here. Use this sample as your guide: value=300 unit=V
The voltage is value=50 unit=V
